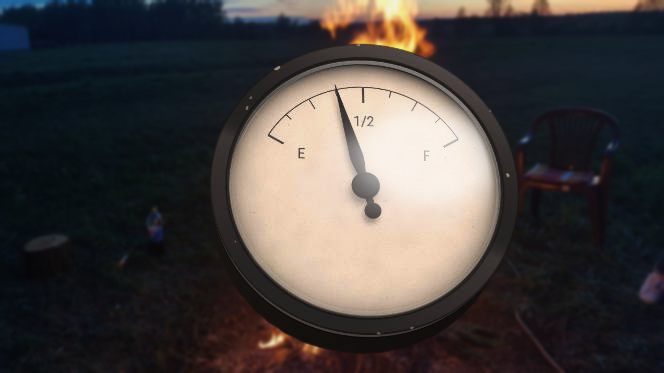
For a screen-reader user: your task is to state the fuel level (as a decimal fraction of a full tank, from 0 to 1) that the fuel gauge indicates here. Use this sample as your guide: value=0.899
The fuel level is value=0.375
